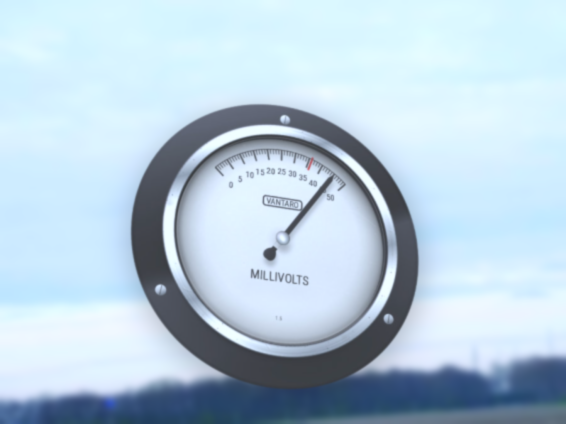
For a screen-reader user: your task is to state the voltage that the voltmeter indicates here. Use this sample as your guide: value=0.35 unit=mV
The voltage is value=45 unit=mV
